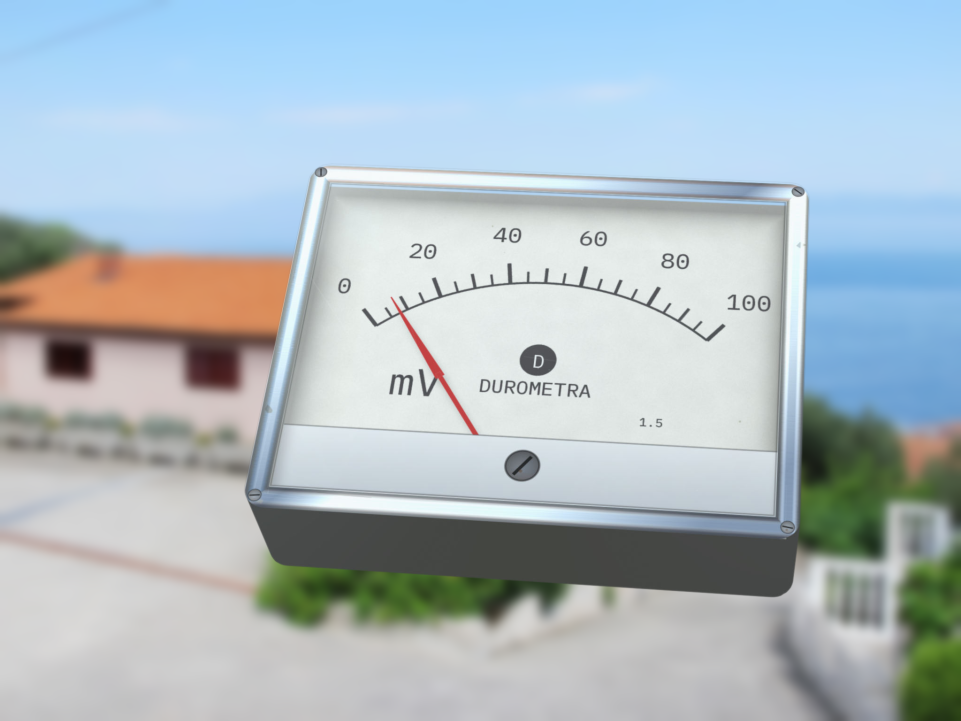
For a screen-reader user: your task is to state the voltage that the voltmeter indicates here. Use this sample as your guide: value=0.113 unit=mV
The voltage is value=7.5 unit=mV
